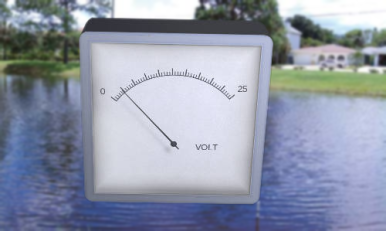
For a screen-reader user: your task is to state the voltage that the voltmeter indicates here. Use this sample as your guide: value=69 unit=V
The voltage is value=2.5 unit=V
